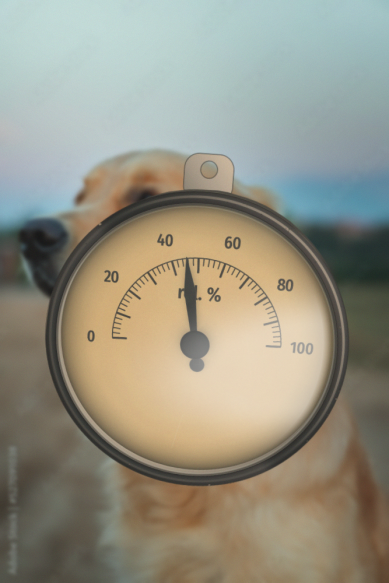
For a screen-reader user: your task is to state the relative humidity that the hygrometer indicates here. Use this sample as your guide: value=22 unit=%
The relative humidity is value=46 unit=%
